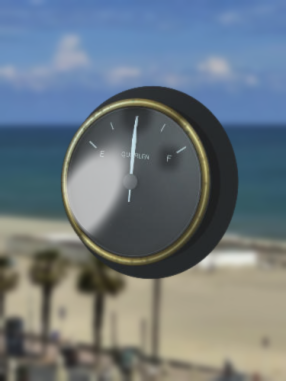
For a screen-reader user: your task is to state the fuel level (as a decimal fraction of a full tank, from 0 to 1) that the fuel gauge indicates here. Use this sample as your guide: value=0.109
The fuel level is value=0.5
